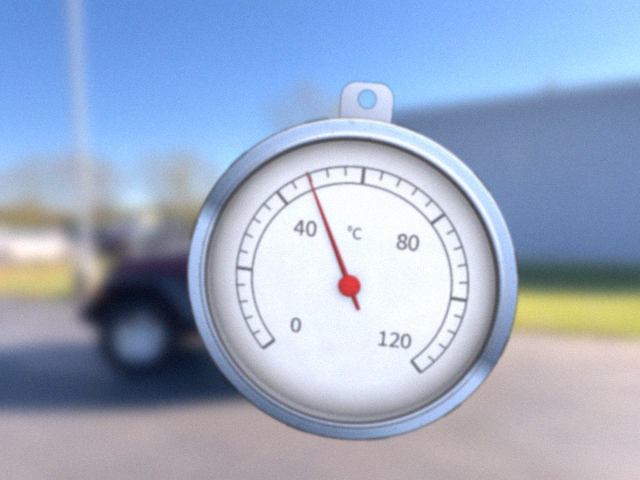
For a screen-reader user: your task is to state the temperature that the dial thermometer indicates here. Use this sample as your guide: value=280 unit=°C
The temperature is value=48 unit=°C
